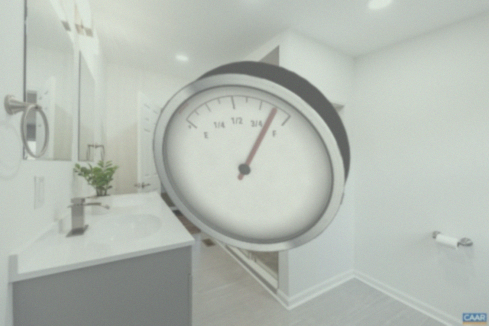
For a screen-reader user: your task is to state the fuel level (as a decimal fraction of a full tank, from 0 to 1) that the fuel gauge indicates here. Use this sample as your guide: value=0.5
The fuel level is value=0.875
